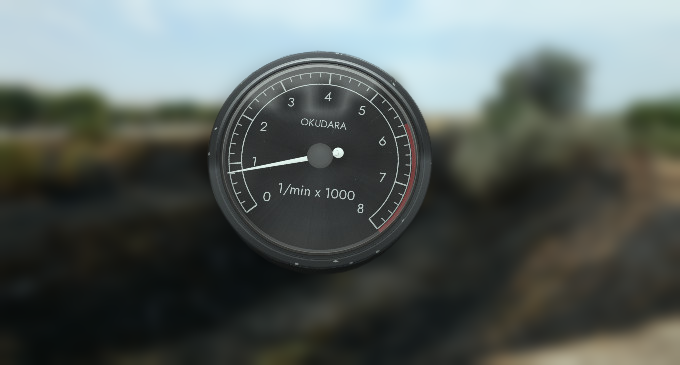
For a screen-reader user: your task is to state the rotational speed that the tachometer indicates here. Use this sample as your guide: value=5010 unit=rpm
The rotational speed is value=800 unit=rpm
